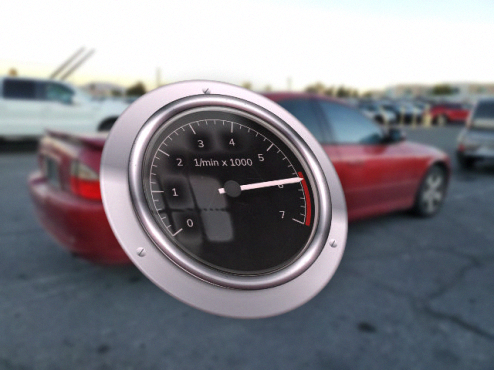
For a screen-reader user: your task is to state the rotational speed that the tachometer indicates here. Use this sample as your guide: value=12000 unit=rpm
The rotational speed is value=6000 unit=rpm
